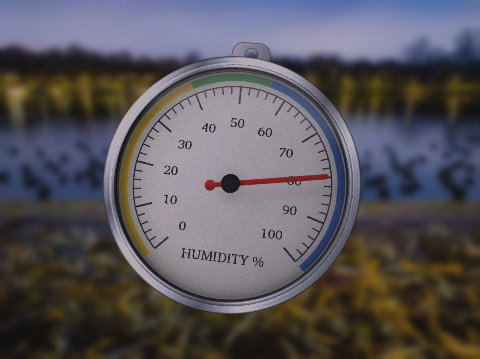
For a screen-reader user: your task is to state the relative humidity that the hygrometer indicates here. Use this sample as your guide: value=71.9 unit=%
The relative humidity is value=80 unit=%
